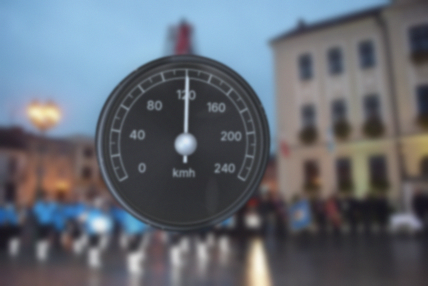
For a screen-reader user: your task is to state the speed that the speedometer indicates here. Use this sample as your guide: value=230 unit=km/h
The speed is value=120 unit=km/h
